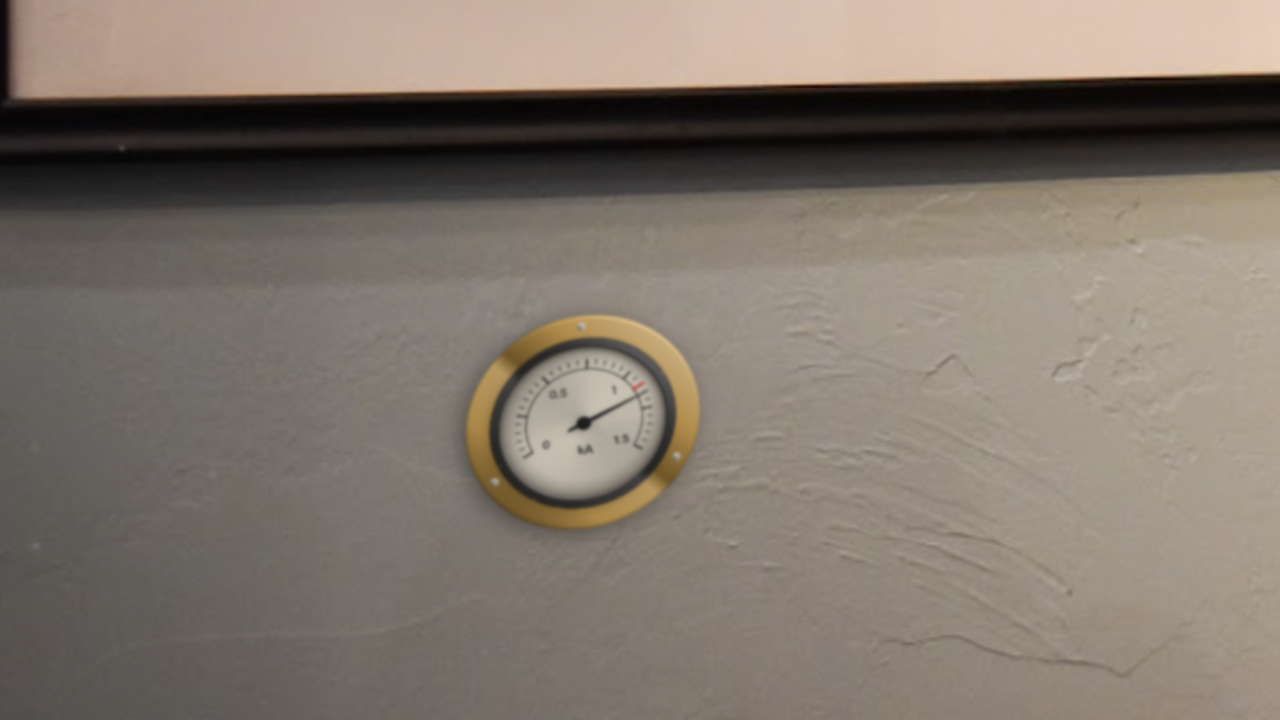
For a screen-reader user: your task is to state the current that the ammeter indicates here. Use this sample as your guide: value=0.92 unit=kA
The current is value=1.15 unit=kA
